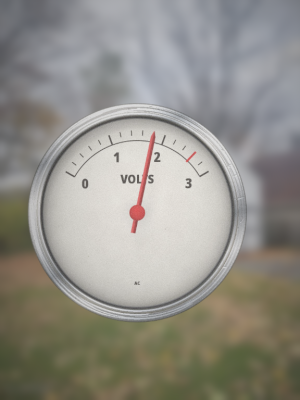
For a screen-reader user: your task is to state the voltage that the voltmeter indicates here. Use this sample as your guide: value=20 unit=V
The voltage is value=1.8 unit=V
